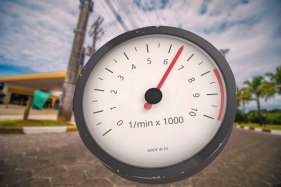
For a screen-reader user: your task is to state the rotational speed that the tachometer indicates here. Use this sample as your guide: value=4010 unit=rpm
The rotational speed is value=6500 unit=rpm
